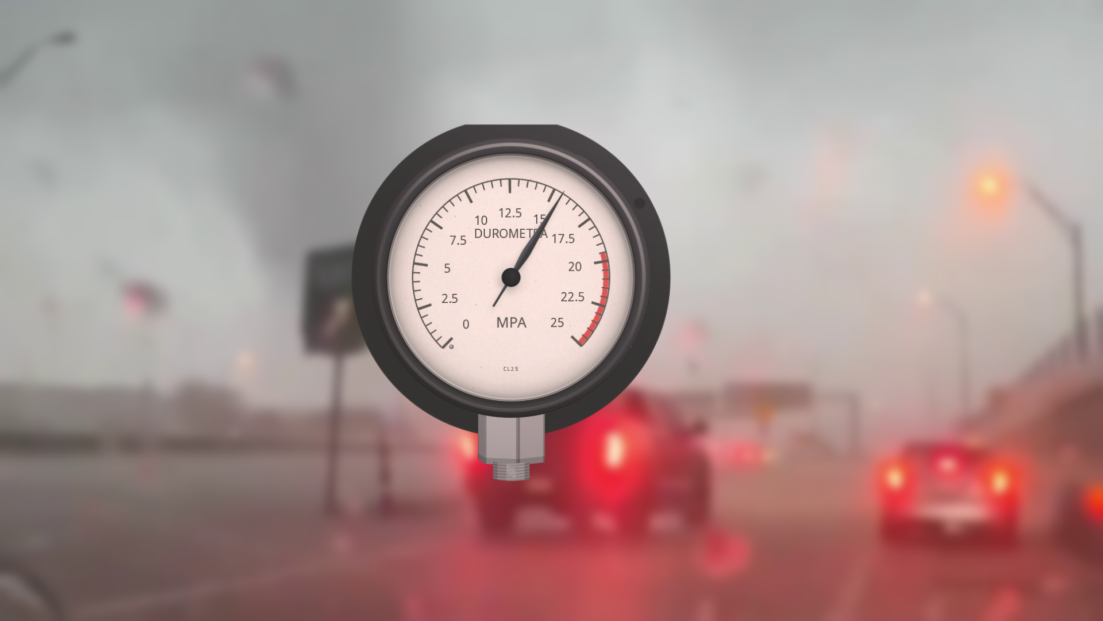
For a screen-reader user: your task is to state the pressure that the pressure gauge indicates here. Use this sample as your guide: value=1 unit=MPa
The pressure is value=15.5 unit=MPa
